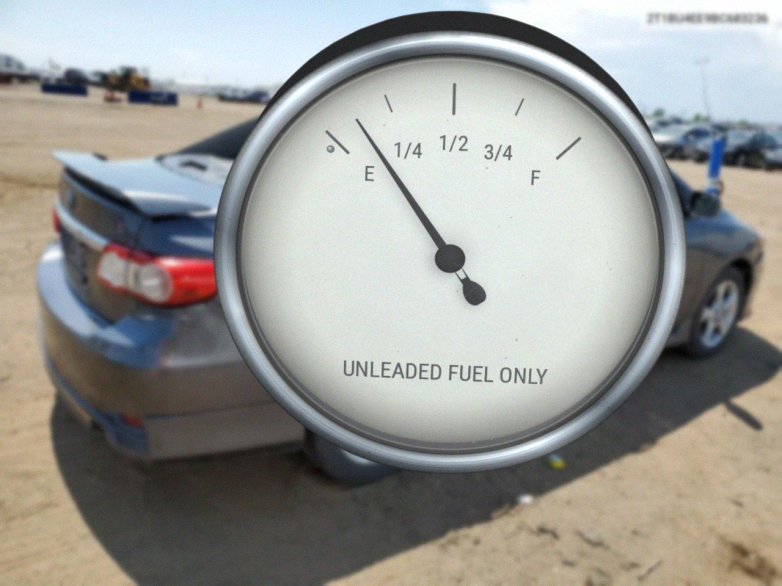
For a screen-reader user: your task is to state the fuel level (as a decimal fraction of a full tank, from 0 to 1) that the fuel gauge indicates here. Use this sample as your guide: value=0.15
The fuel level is value=0.125
